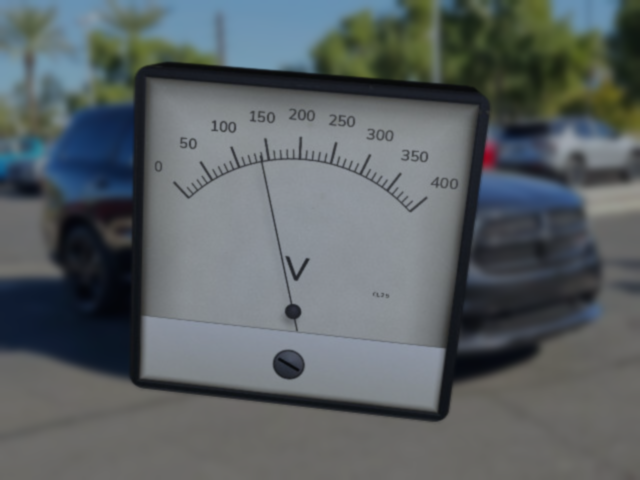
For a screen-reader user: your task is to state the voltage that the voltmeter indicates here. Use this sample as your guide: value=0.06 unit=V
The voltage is value=140 unit=V
